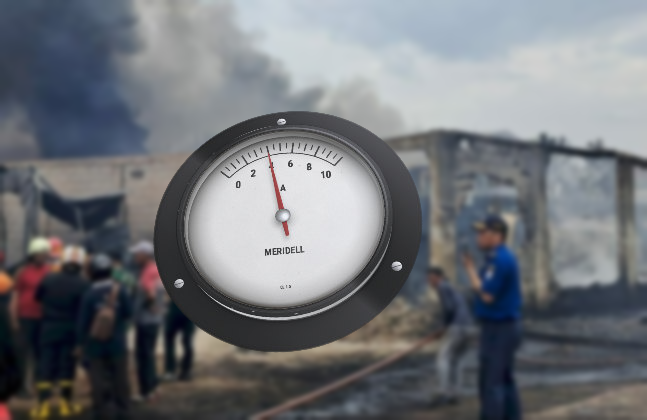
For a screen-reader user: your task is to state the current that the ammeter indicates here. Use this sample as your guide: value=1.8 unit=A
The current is value=4 unit=A
